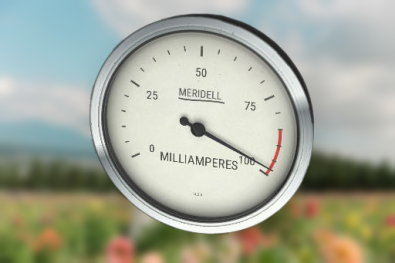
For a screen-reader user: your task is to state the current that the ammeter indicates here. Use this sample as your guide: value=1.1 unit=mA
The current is value=97.5 unit=mA
